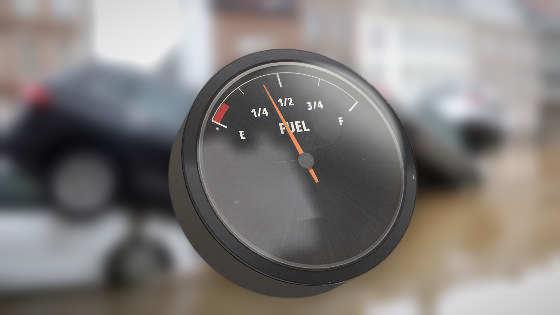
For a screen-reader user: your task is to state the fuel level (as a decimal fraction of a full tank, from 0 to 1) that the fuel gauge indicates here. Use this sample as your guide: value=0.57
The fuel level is value=0.375
